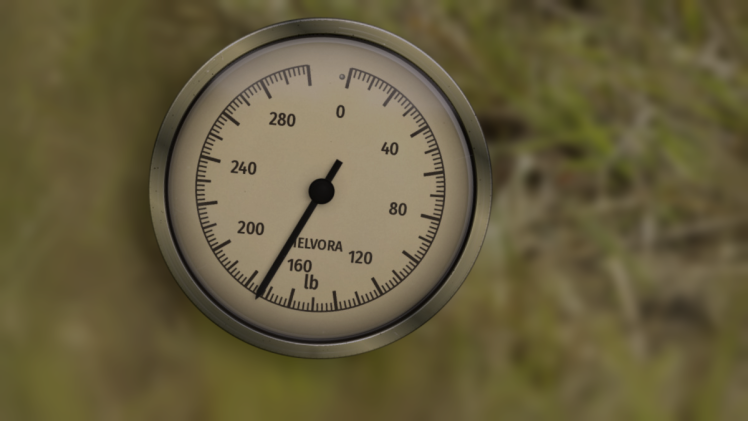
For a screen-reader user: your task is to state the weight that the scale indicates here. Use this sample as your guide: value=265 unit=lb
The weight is value=174 unit=lb
